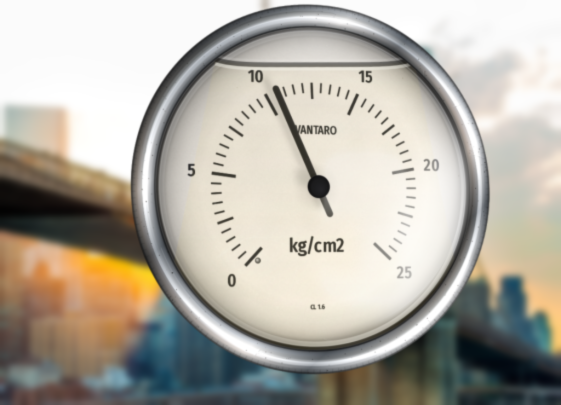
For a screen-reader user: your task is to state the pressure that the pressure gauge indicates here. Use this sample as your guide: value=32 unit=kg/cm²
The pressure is value=10.5 unit=kg/cm²
